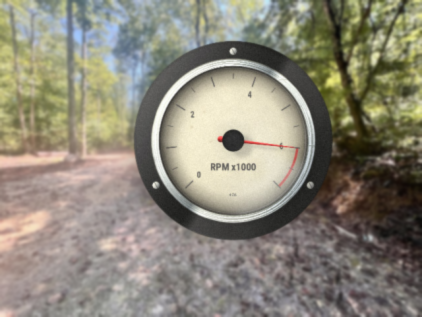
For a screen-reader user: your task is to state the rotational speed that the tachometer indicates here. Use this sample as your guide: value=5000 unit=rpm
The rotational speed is value=6000 unit=rpm
